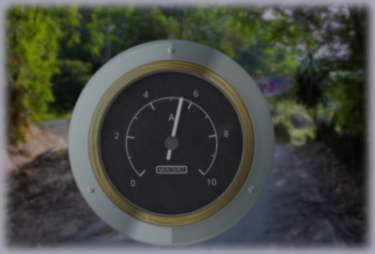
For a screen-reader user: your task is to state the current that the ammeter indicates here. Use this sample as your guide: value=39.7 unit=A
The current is value=5.5 unit=A
